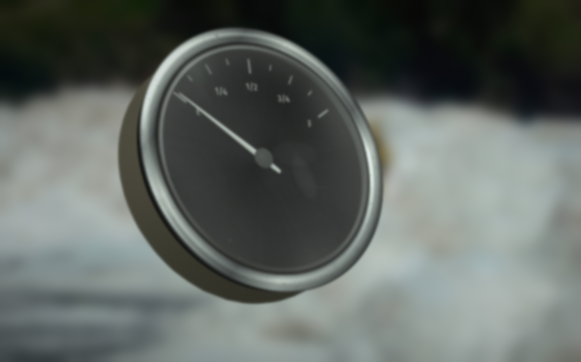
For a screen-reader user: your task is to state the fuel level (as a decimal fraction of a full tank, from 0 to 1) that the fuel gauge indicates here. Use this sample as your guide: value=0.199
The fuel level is value=0
